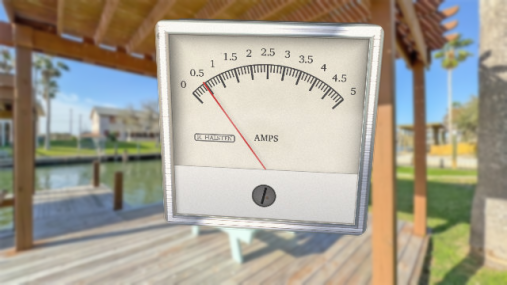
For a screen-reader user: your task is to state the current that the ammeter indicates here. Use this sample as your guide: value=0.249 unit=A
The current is value=0.5 unit=A
